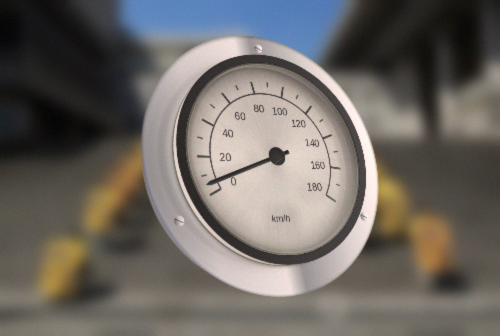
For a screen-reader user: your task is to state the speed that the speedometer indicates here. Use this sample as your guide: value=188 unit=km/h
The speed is value=5 unit=km/h
